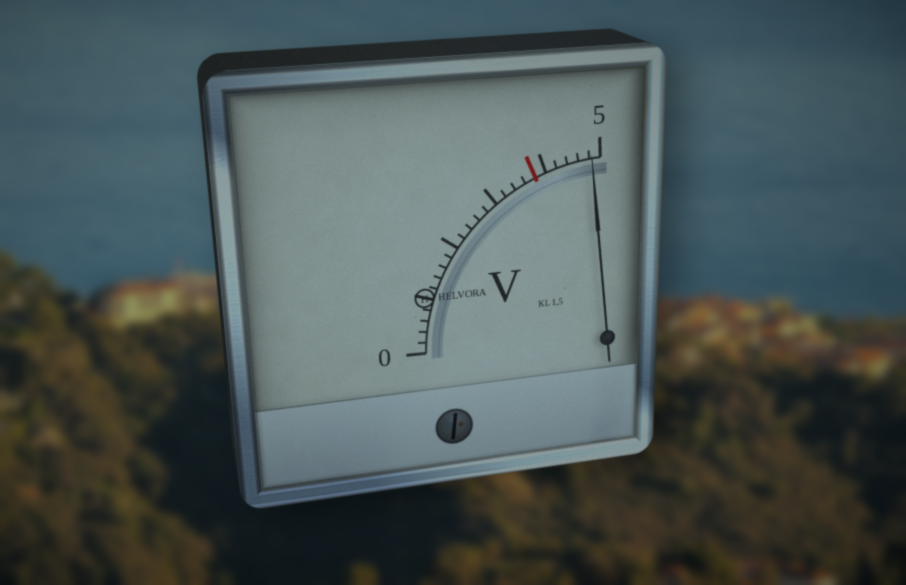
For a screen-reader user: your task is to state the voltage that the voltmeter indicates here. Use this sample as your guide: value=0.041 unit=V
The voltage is value=4.8 unit=V
